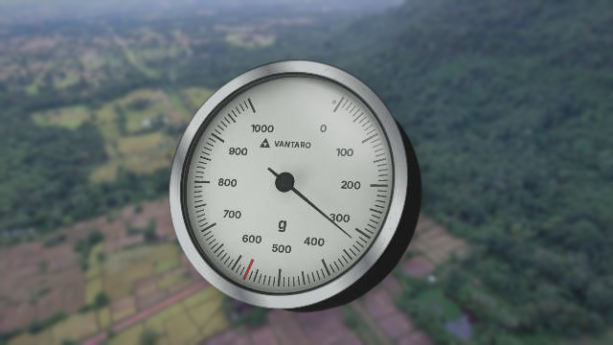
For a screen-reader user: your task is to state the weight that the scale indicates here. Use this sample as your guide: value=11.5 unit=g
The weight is value=320 unit=g
